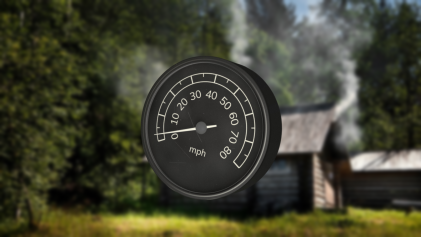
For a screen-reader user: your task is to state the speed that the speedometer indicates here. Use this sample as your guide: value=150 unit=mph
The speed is value=2.5 unit=mph
